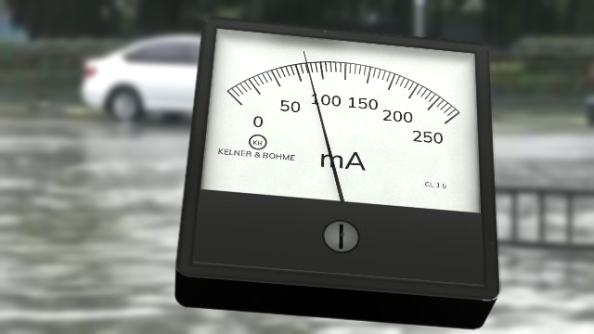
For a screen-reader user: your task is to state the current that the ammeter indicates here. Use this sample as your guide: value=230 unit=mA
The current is value=85 unit=mA
